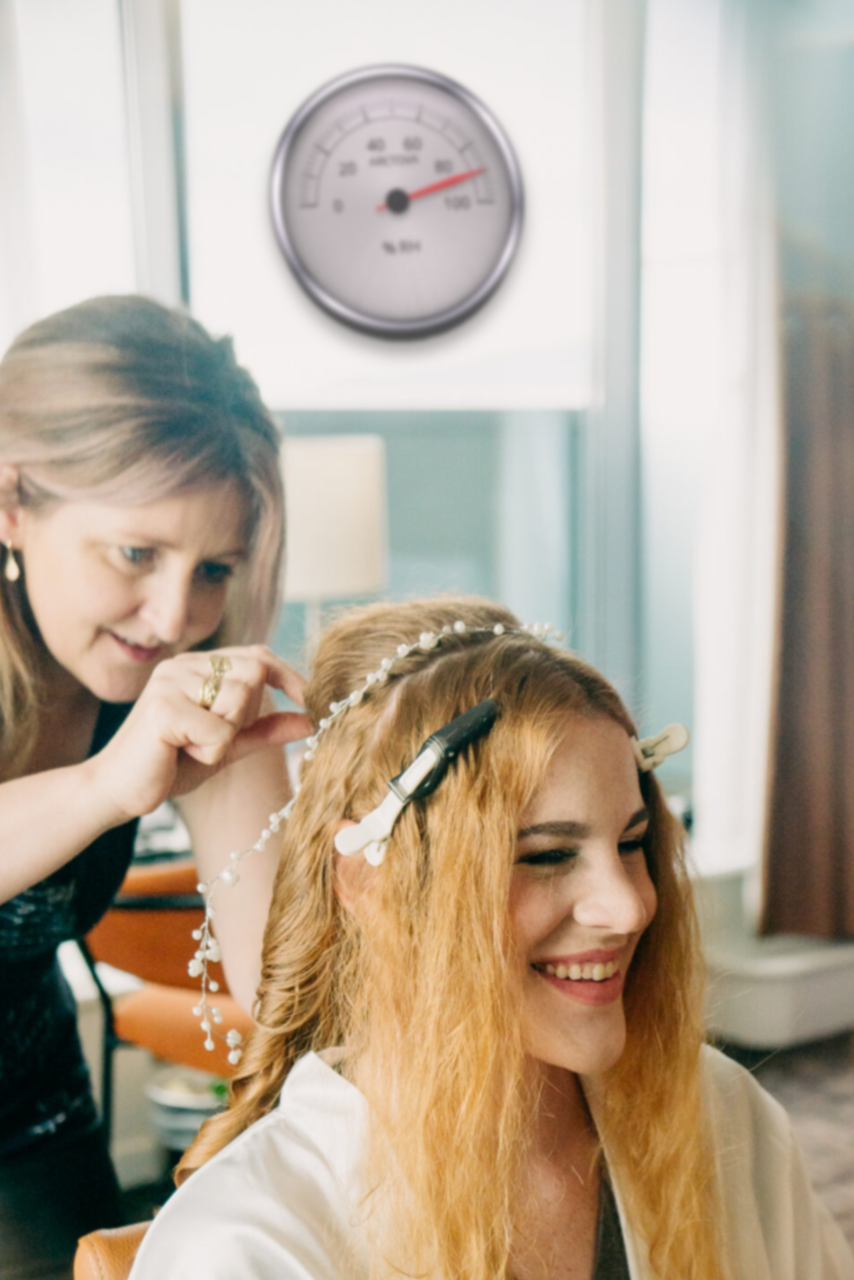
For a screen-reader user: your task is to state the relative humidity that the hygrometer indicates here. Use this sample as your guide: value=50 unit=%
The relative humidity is value=90 unit=%
